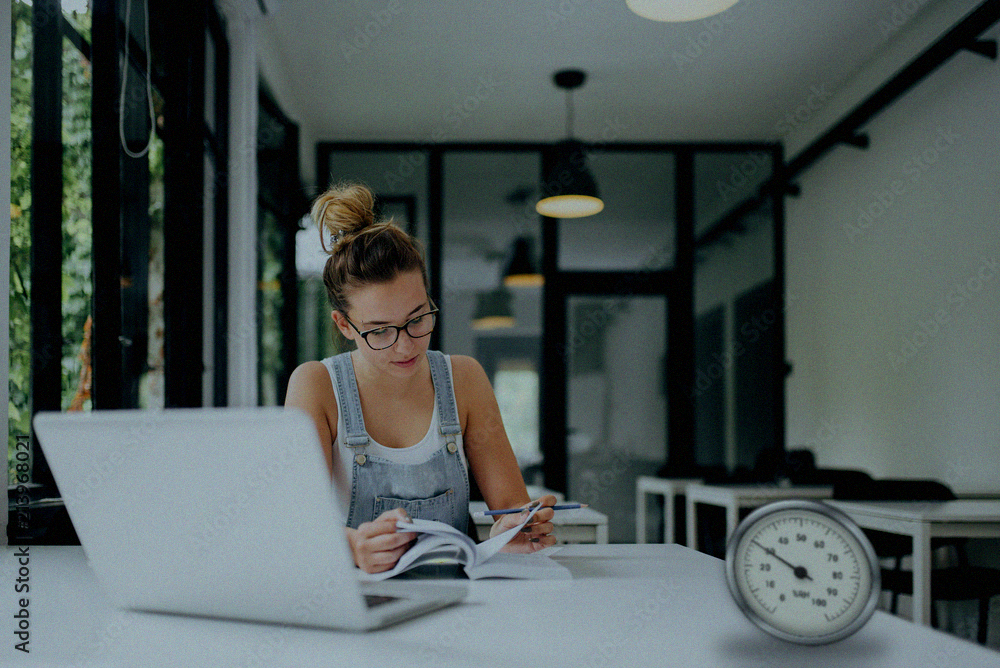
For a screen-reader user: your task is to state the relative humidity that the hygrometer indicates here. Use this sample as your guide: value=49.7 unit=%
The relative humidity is value=30 unit=%
